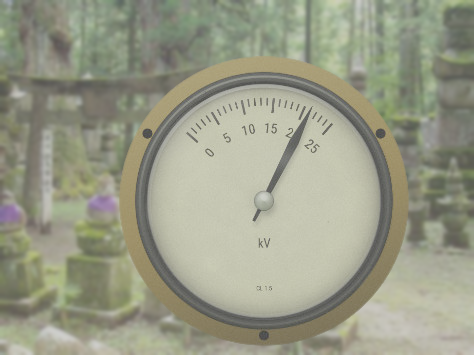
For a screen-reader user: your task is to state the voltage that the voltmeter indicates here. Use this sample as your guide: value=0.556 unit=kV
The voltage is value=21 unit=kV
